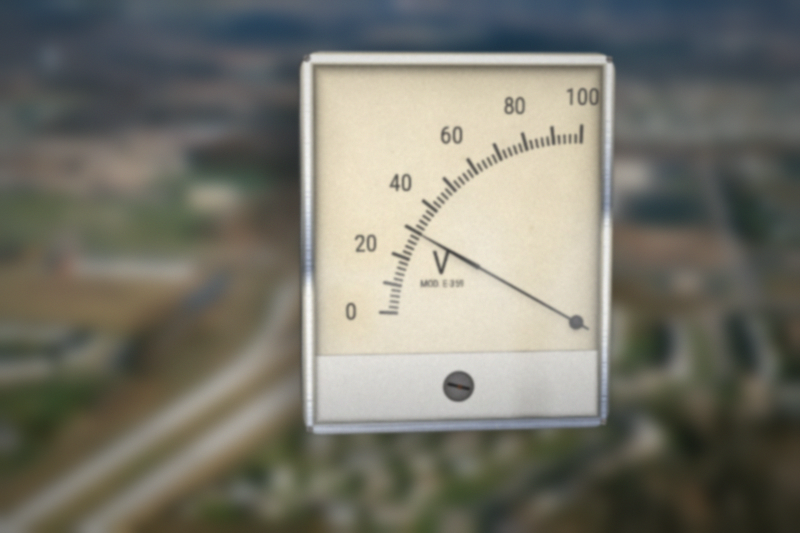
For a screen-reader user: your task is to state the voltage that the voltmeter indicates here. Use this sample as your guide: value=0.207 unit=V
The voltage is value=30 unit=V
